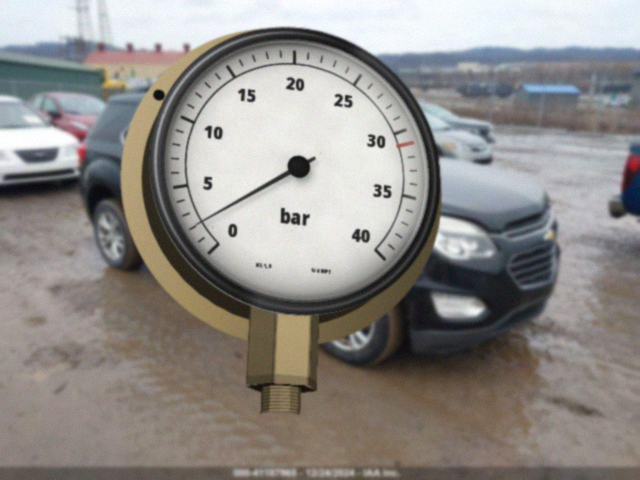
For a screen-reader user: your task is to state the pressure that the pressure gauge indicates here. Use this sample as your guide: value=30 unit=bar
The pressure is value=2 unit=bar
